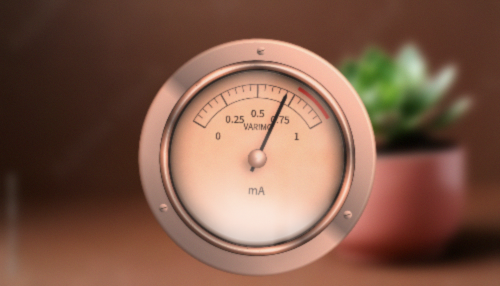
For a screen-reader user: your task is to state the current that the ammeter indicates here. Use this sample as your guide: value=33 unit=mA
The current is value=0.7 unit=mA
